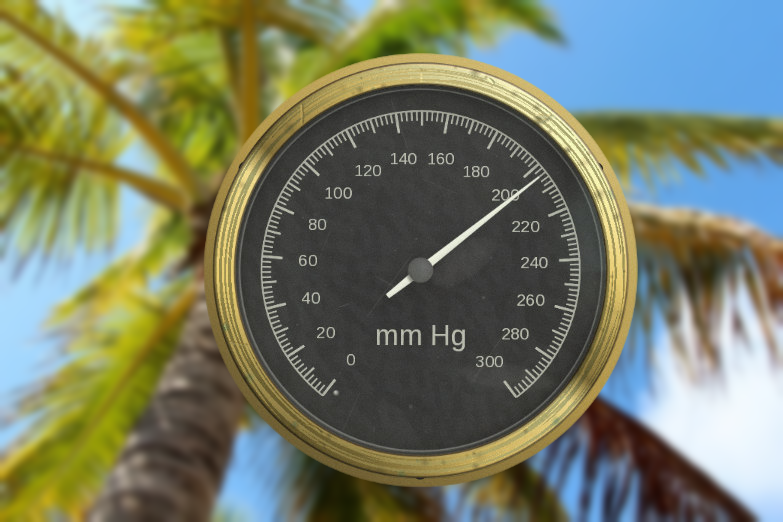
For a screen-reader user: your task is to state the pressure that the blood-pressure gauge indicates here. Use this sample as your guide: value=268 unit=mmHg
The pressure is value=204 unit=mmHg
